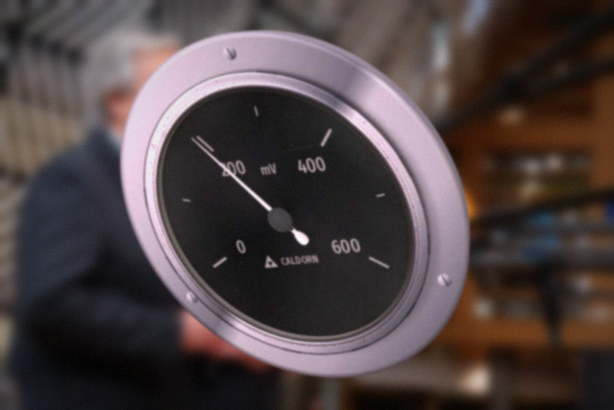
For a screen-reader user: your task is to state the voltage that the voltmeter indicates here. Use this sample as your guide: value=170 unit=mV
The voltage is value=200 unit=mV
